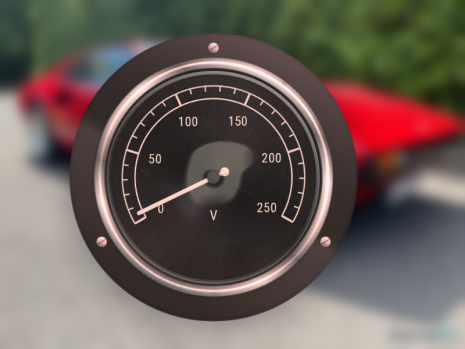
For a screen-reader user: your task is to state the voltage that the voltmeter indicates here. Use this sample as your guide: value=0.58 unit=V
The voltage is value=5 unit=V
